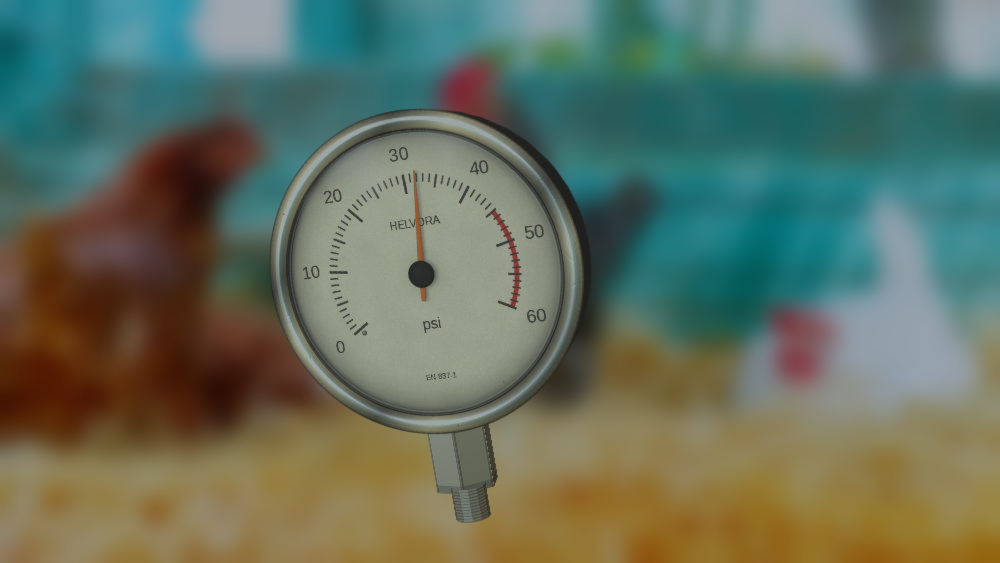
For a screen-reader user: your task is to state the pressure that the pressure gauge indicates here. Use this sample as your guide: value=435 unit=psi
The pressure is value=32 unit=psi
